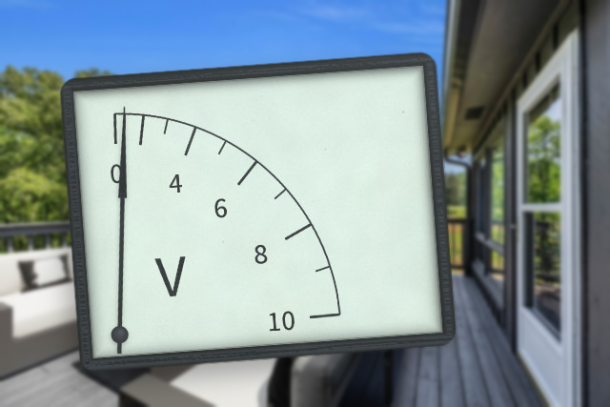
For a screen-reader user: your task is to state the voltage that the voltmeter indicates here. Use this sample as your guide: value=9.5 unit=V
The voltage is value=1 unit=V
